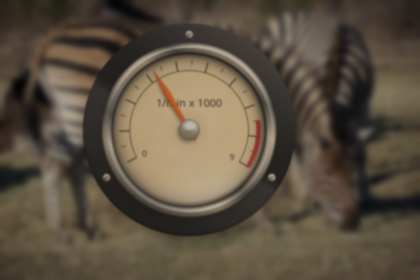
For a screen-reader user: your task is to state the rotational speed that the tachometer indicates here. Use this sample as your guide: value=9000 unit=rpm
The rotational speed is value=3250 unit=rpm
